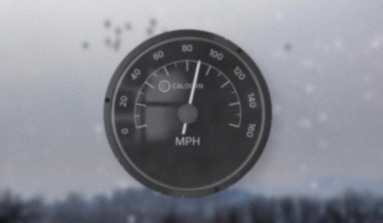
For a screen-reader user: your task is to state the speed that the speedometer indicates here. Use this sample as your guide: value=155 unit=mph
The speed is value=90 unit=mph
